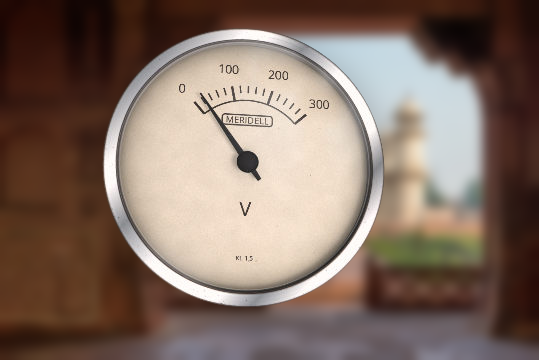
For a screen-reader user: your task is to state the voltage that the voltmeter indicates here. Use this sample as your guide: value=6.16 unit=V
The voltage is value=20 unit=V
